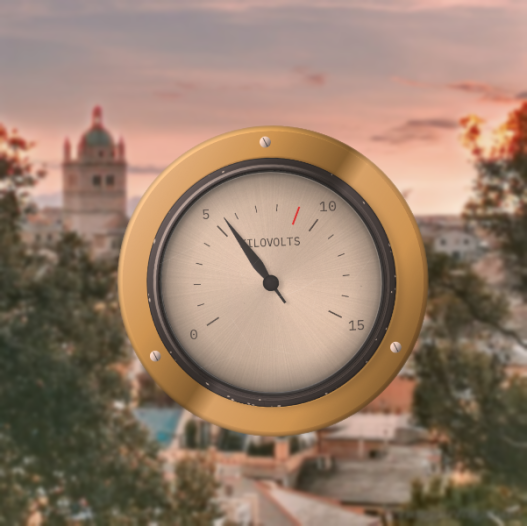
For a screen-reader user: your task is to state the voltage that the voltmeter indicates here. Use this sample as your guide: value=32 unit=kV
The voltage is value=5.5 unit=kV
